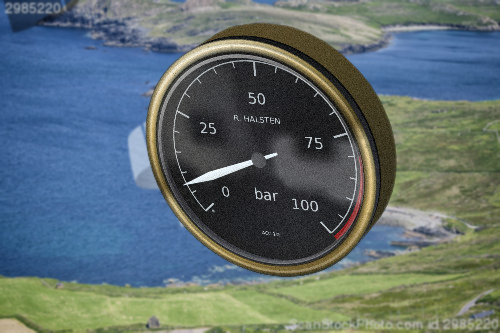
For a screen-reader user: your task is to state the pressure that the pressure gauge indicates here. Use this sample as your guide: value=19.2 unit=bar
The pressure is value=7.5 unit=bar
